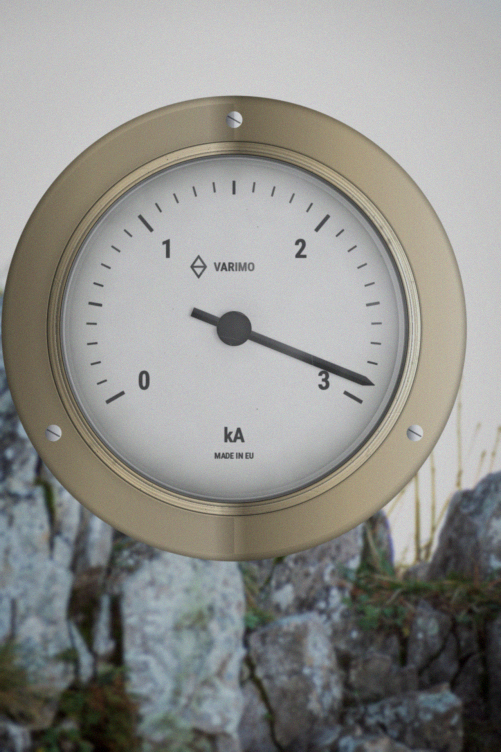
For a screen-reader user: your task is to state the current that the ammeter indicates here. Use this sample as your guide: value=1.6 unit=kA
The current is value=2.9 unit=kA
